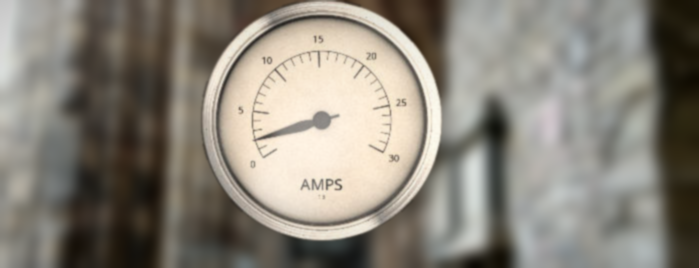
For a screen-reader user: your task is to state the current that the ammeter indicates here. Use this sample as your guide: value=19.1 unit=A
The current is value=2 unit=A
